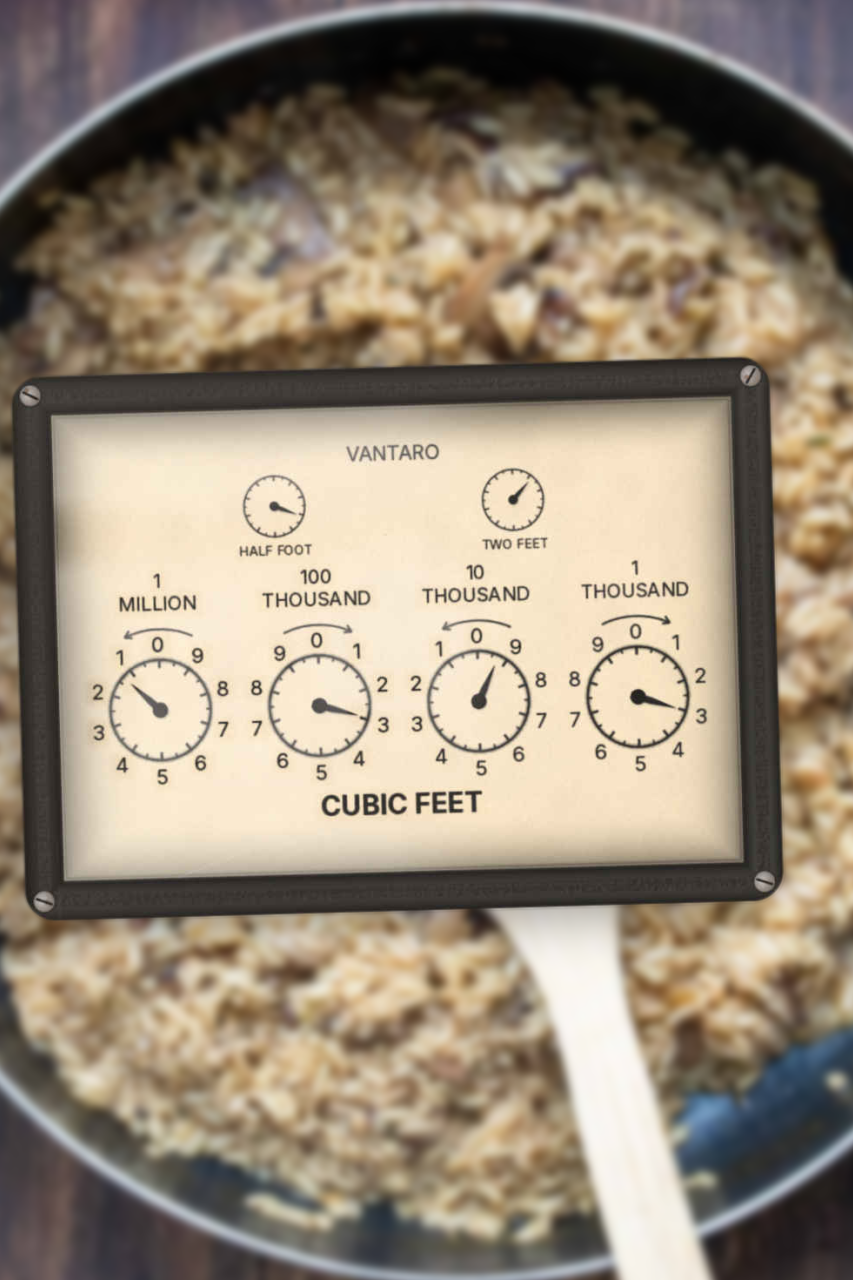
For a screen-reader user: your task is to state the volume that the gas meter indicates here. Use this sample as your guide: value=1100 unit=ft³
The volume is value=129300 unit=ft³
